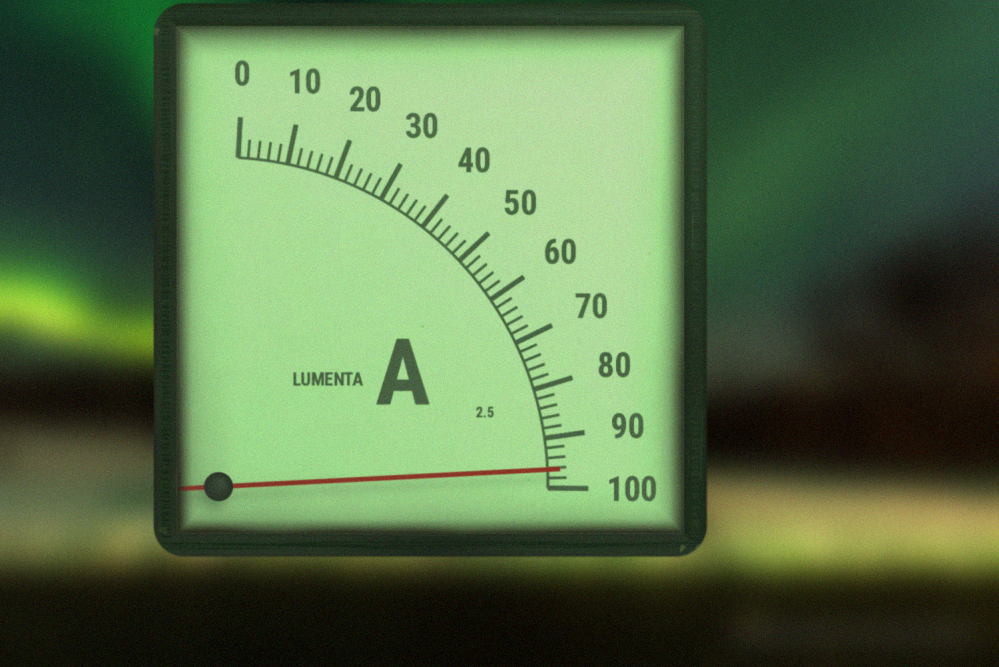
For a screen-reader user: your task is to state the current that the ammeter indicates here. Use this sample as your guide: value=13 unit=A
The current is value=96 unit=A
